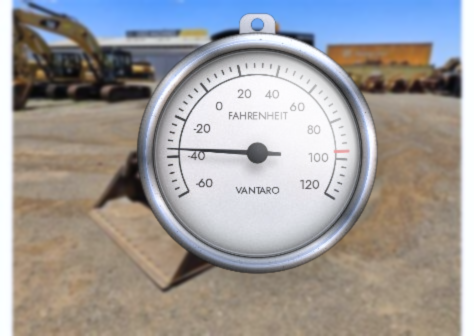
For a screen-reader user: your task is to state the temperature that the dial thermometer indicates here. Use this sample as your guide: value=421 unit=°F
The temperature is value=-36 unit=°F
